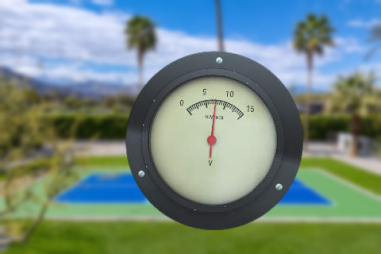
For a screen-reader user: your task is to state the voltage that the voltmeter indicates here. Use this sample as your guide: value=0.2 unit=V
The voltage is value=7.5 unit=V
